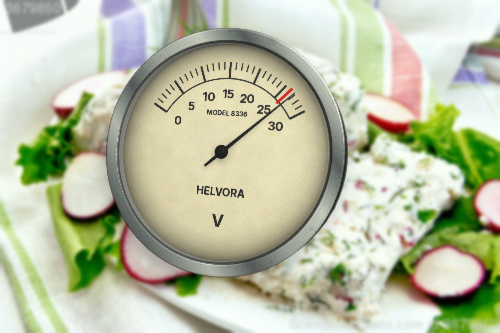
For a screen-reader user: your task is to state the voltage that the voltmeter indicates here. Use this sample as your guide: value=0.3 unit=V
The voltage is value=27 unit=V
